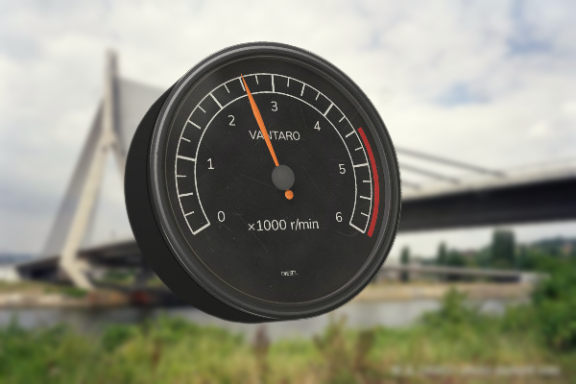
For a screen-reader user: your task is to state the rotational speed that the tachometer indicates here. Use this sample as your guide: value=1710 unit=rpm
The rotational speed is value=2500 unit=rpm
